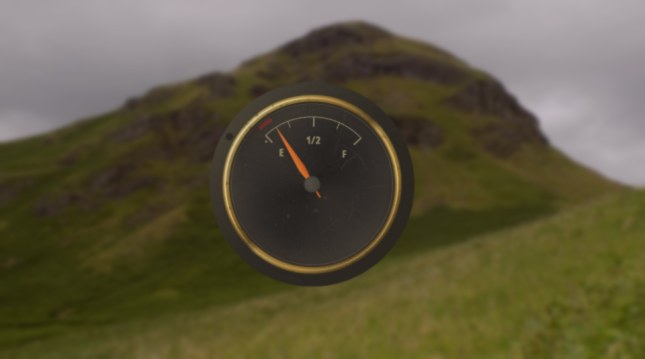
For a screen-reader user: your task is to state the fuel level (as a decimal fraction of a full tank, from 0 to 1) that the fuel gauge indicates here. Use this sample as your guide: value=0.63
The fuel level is value=0.125
